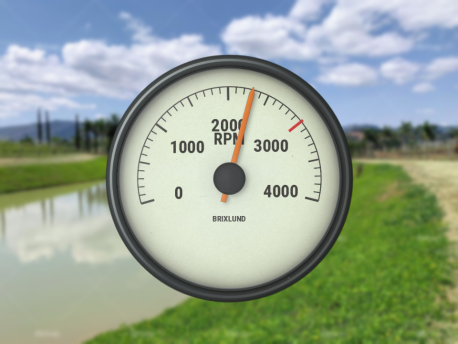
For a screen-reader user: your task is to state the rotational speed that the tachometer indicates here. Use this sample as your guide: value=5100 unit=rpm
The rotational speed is value=2300 unit=rpm
